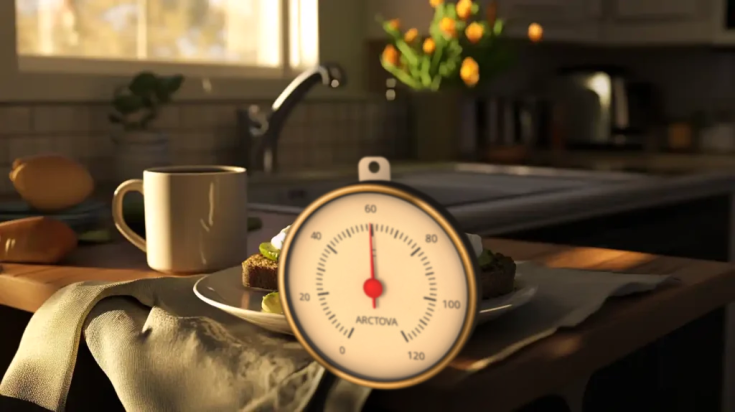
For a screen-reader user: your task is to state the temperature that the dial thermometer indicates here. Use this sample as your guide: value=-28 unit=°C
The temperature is value=60 unit=°C
